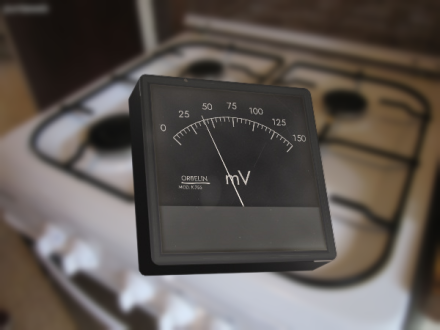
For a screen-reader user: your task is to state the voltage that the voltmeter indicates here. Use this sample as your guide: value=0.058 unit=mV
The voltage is value=40 unit=mV
